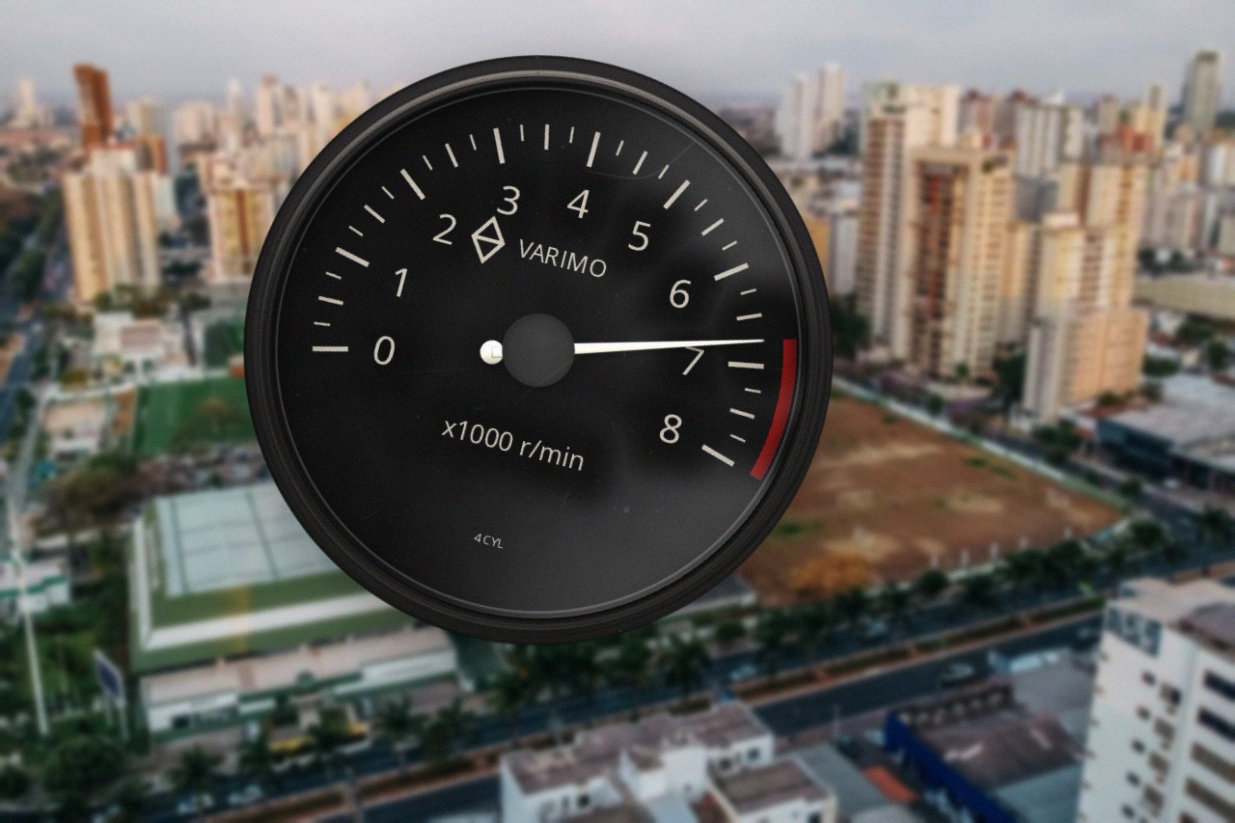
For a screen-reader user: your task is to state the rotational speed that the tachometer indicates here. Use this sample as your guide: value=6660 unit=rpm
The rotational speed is value=6750 unit=rpm
